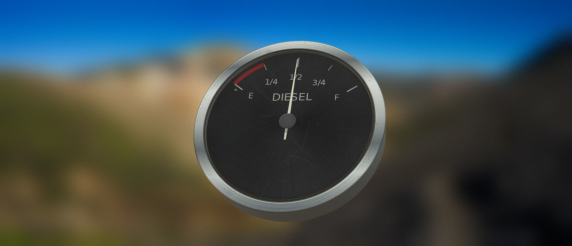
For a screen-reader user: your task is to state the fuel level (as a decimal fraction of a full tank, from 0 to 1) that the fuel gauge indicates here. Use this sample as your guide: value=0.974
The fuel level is value=0.5
